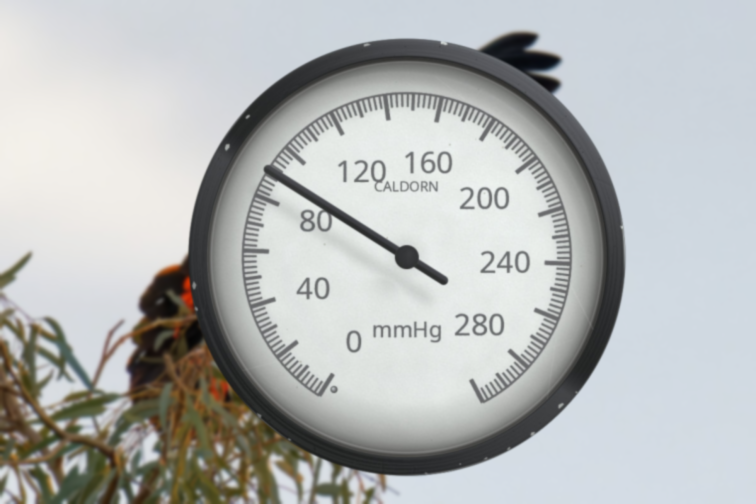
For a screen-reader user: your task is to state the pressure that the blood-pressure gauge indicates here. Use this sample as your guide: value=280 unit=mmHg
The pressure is value=90 unit=mmHg
